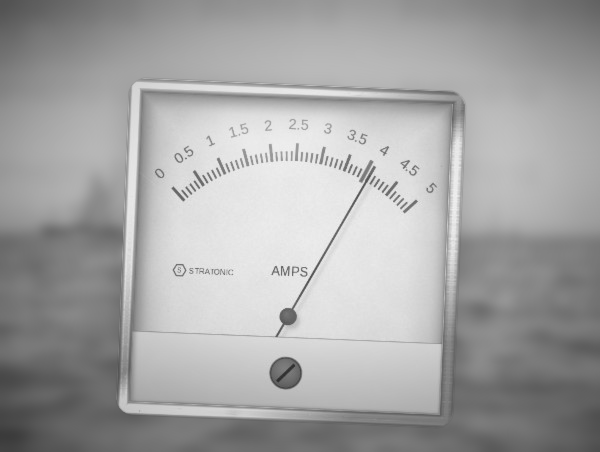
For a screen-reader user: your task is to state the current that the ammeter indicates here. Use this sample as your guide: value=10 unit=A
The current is value=4 unit=A
